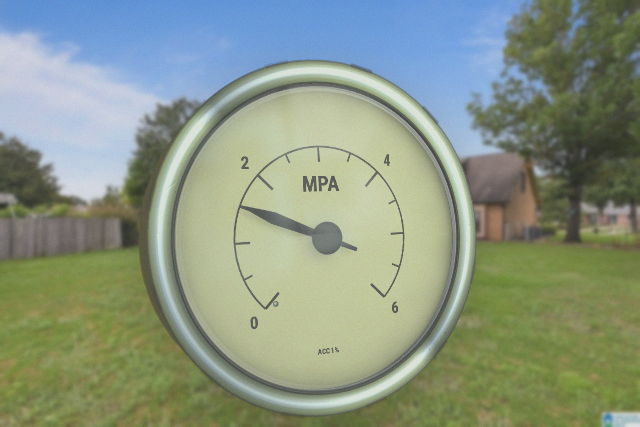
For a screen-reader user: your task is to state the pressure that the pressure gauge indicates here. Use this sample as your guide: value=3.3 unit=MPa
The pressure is value=1.5 unit=MPa
